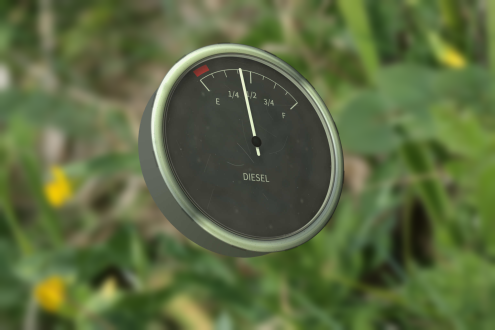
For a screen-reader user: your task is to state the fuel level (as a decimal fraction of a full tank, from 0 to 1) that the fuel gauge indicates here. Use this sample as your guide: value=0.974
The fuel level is value=0.375
